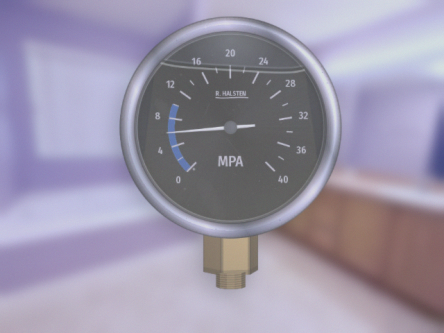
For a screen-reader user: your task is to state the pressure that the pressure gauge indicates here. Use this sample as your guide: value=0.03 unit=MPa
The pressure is value=6 unit=MPa
